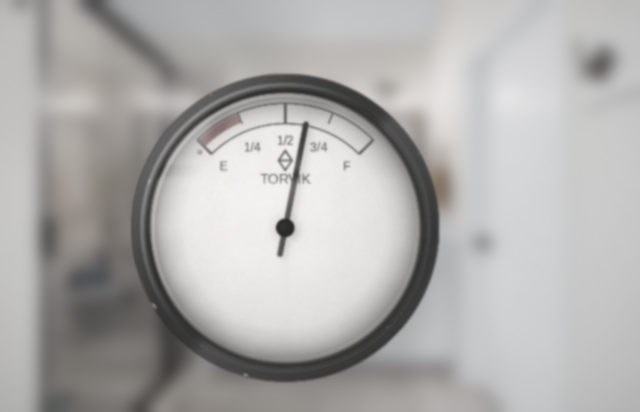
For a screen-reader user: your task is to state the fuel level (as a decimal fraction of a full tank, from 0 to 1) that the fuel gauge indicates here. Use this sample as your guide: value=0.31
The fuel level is value=0.625
